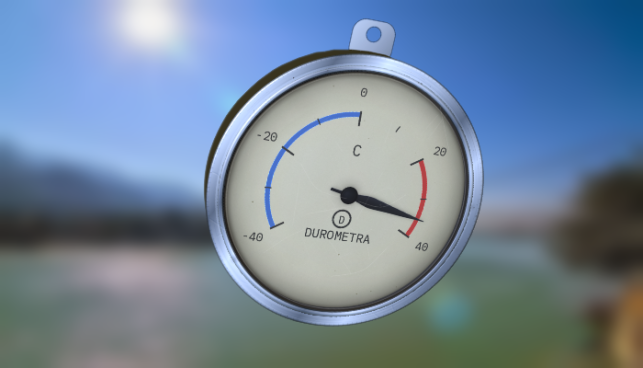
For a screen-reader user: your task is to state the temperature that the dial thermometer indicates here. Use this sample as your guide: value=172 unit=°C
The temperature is value=35 unit=°C
